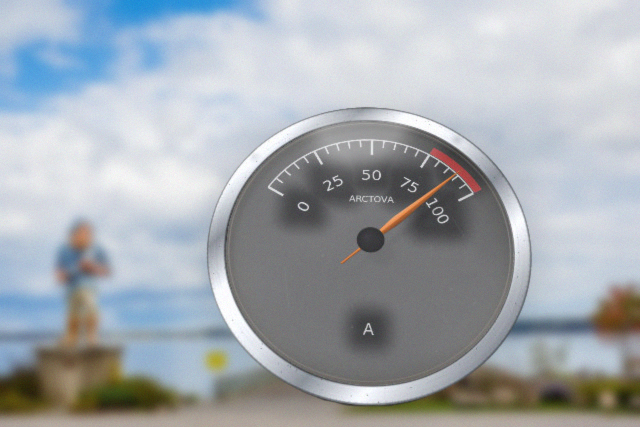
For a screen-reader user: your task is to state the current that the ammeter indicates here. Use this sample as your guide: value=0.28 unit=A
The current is value=90 unit=A
